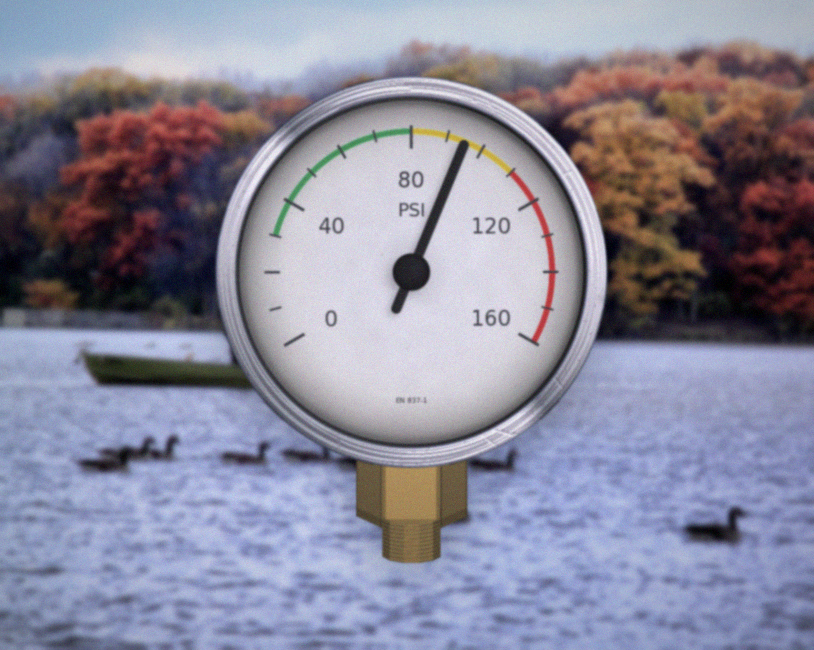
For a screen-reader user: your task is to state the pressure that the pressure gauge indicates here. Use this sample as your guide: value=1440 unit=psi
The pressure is value=95 unit=psi
